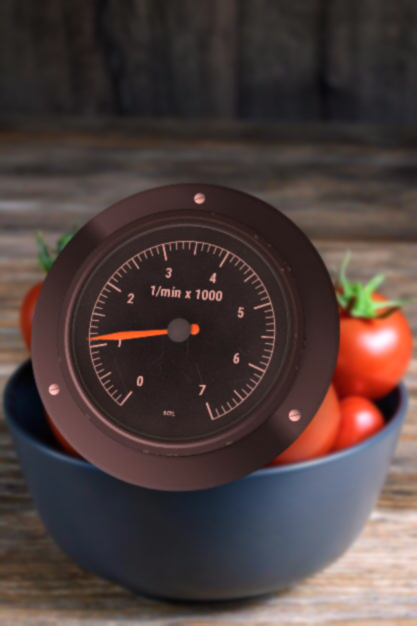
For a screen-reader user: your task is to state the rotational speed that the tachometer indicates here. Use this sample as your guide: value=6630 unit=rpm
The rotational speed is value=1100 unit=rpm
